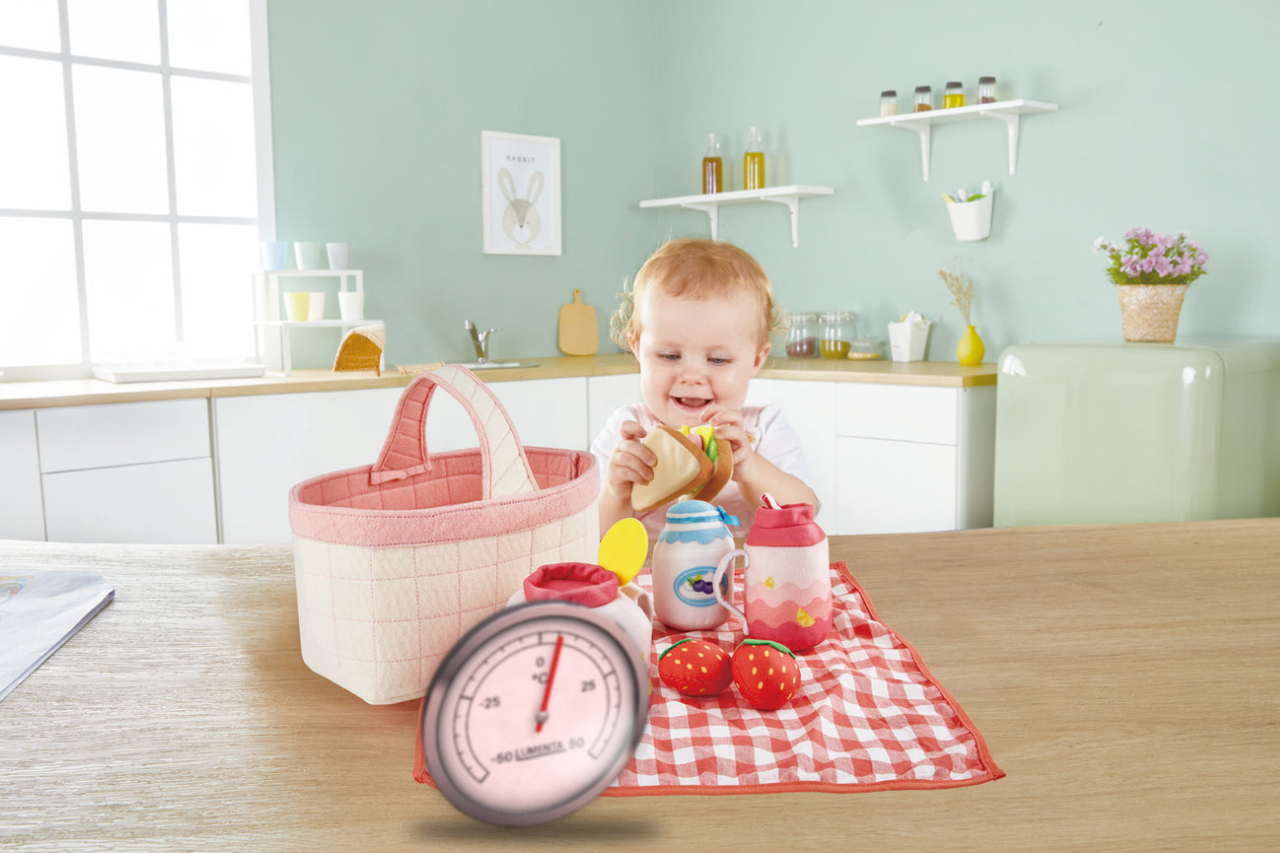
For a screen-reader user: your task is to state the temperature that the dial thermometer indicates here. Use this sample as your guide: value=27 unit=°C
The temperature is value=5 unit=°C
